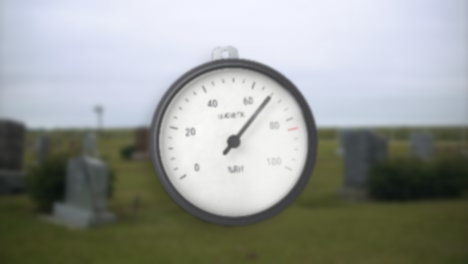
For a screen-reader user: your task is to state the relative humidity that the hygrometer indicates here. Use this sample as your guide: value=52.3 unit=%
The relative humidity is value=68 unit=%
